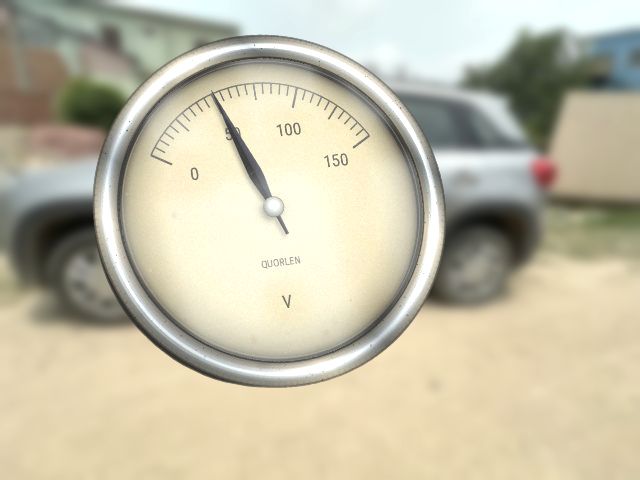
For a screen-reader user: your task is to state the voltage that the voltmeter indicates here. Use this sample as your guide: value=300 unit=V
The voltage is value=50 unit=V
